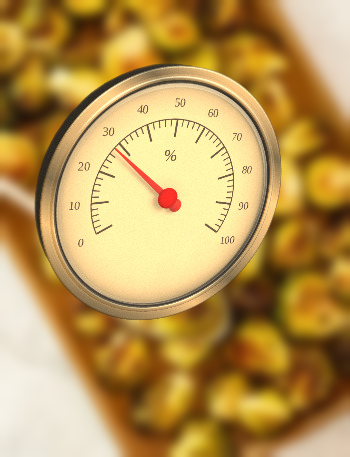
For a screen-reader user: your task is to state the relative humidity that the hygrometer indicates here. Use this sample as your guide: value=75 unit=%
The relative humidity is value=28 unit=%
